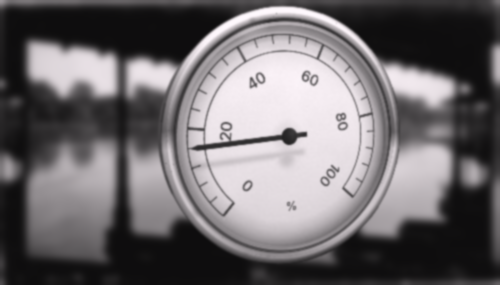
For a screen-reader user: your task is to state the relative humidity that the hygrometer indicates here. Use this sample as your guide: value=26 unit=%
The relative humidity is value=16 unit=%
